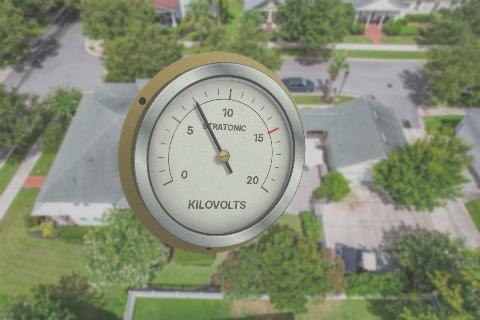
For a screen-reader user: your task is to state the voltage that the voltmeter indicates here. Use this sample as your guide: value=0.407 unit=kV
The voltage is value=7 unit=kV
